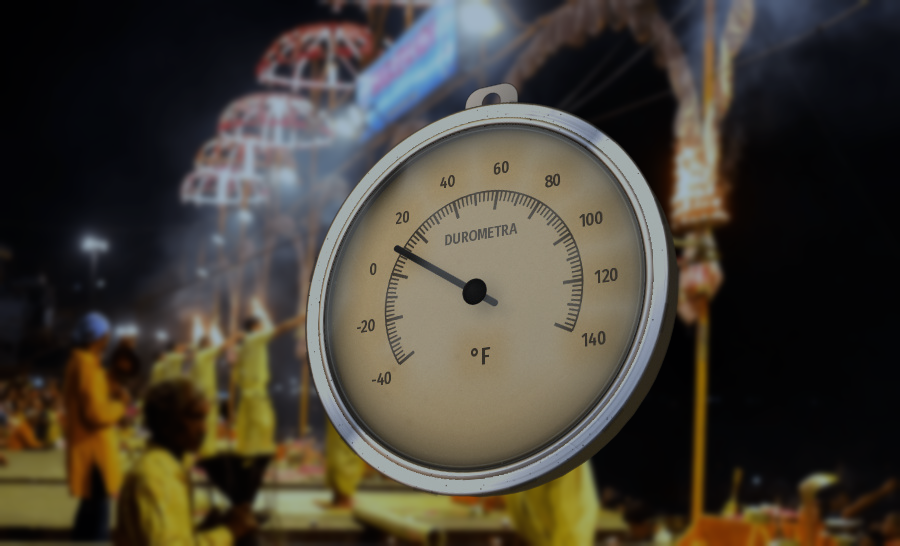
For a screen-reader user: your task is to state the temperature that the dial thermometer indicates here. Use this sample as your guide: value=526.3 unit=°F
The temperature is value=10 unit=°F
